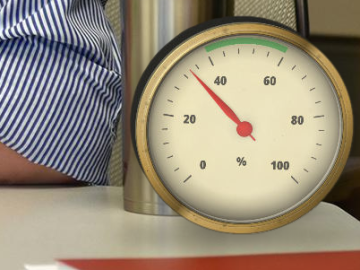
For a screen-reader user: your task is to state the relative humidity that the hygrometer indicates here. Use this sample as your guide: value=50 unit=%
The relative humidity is value=34 unit=%
